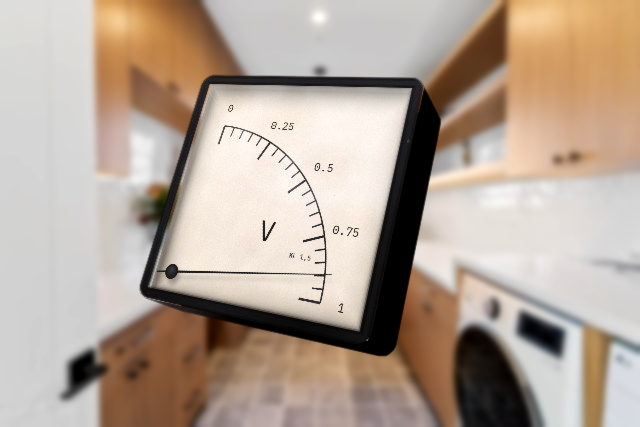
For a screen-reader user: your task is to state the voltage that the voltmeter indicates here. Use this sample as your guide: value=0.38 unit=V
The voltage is value=0.9 unit=V
